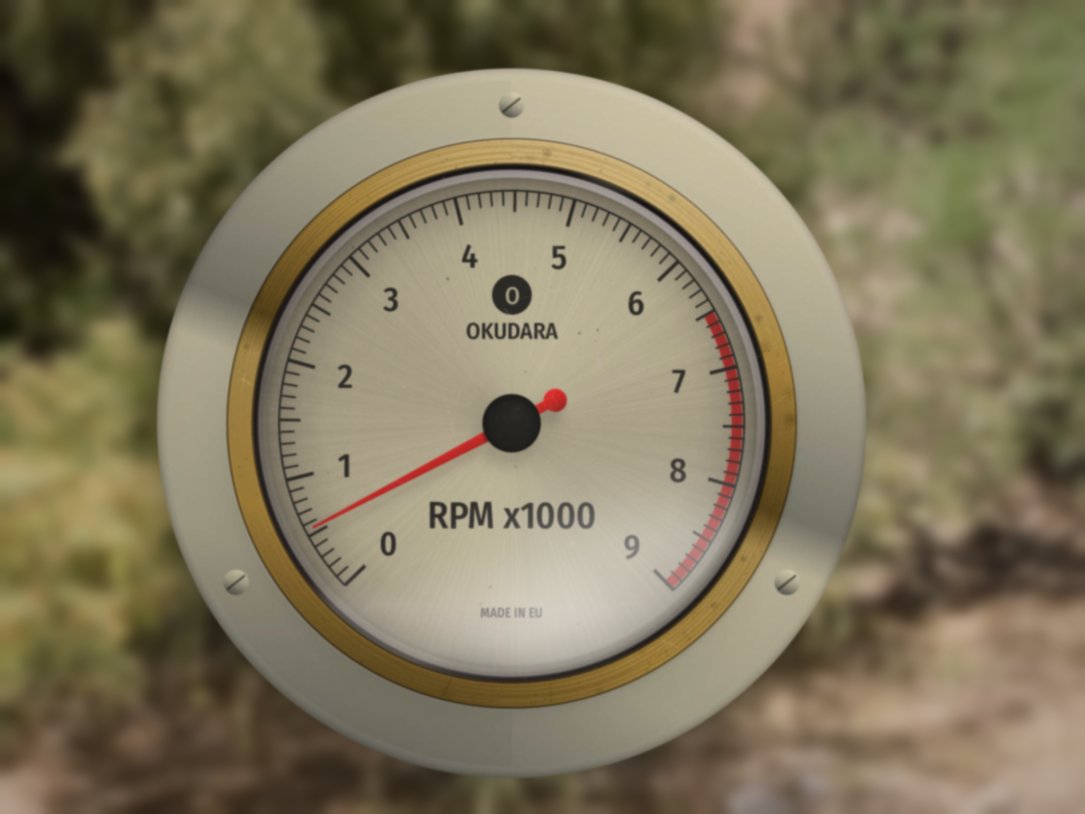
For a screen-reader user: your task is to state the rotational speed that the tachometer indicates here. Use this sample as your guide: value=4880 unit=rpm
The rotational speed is value=550 unit=rpm
